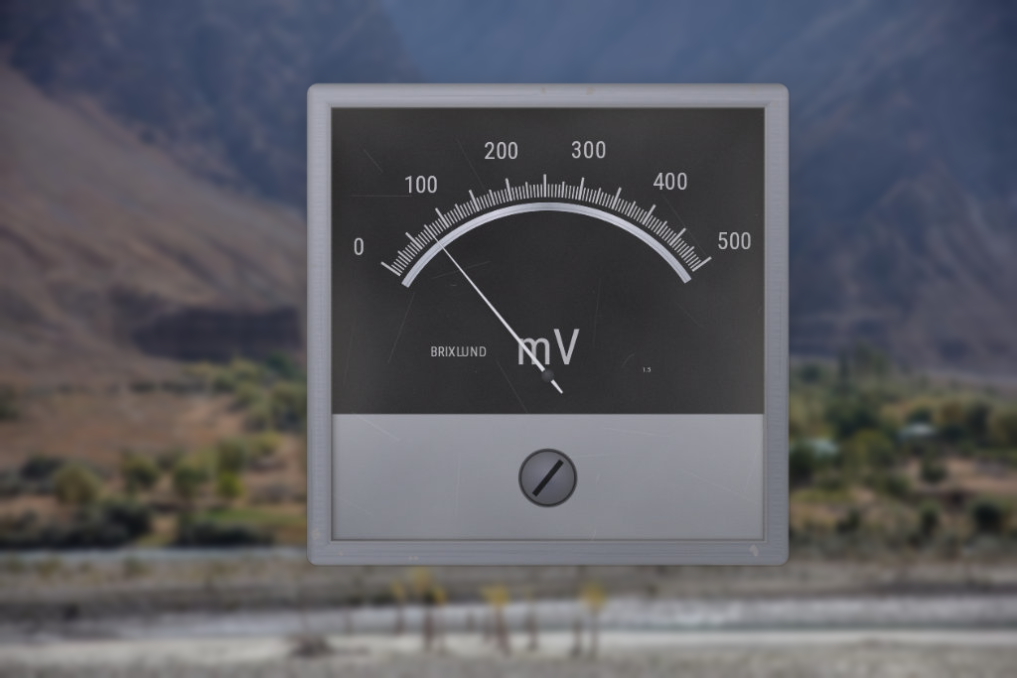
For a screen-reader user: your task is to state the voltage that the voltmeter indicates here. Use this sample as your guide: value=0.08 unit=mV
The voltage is value=75 unit=mV
